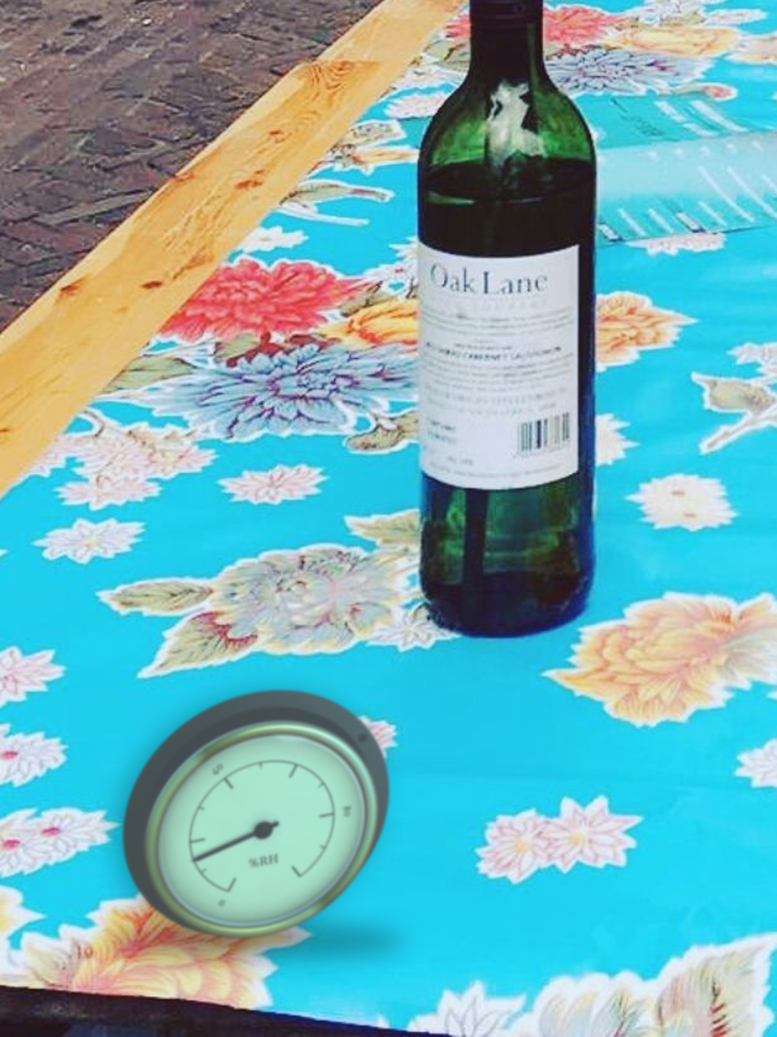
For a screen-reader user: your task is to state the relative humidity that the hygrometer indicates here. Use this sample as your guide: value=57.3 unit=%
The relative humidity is value=15 unit=%
